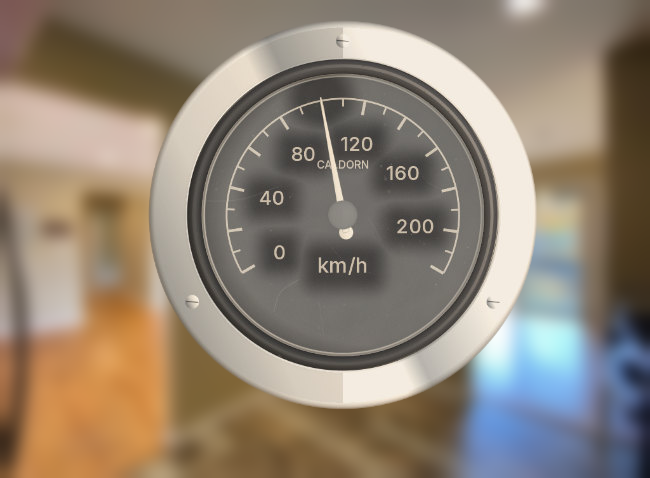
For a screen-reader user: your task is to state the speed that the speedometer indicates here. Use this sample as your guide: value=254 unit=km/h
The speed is value=100 unit=km/h
